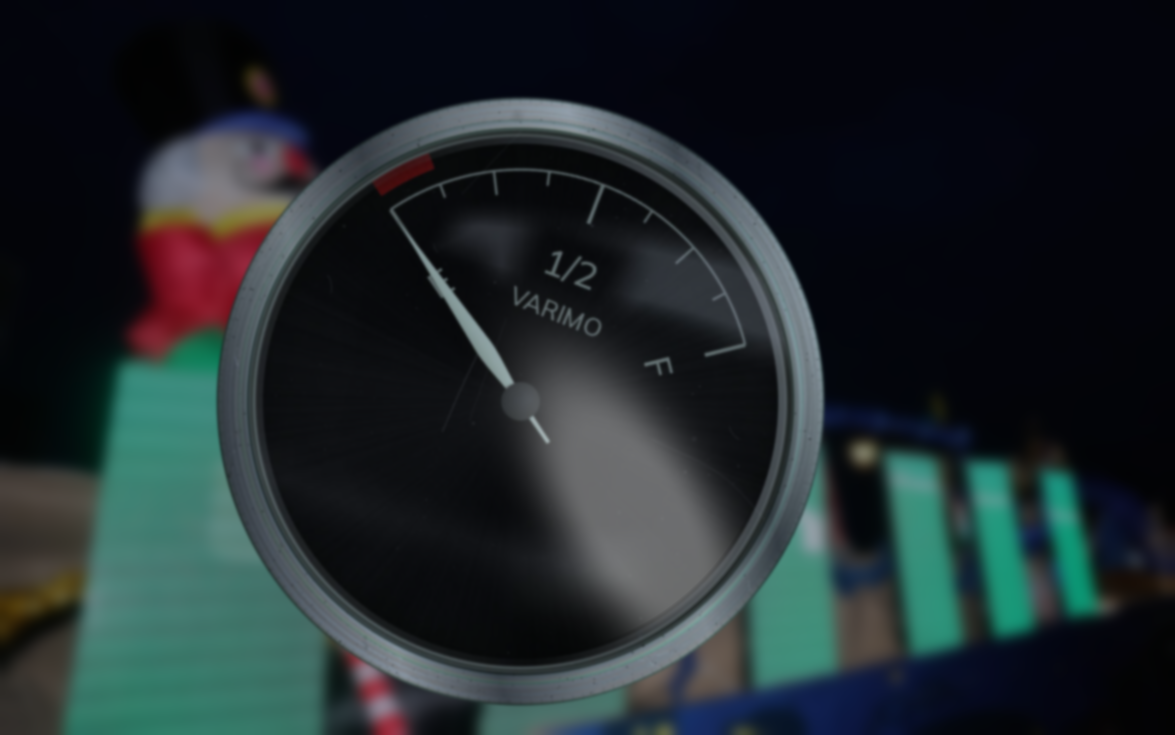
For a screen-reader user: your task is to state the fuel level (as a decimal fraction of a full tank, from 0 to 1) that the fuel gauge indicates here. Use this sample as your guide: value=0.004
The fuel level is value=0
